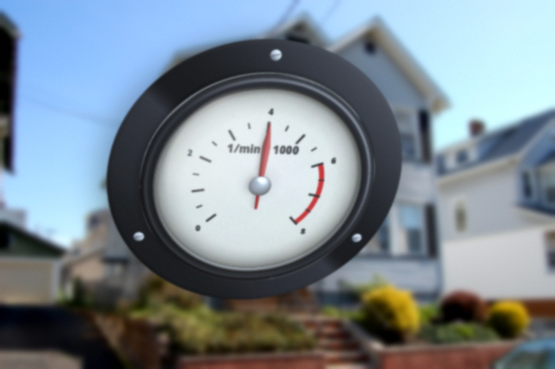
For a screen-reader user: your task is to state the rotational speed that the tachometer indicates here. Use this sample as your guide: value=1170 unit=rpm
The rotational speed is value=4000 unit=rpm
